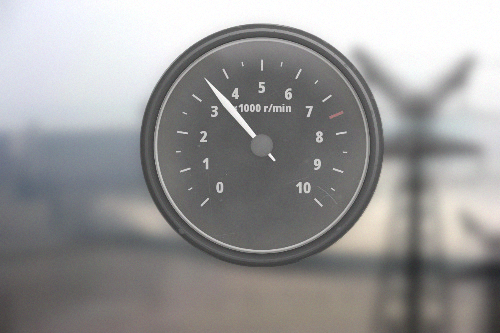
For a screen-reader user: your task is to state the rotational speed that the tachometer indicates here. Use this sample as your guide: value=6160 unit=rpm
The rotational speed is value=3500 unit=rpm
